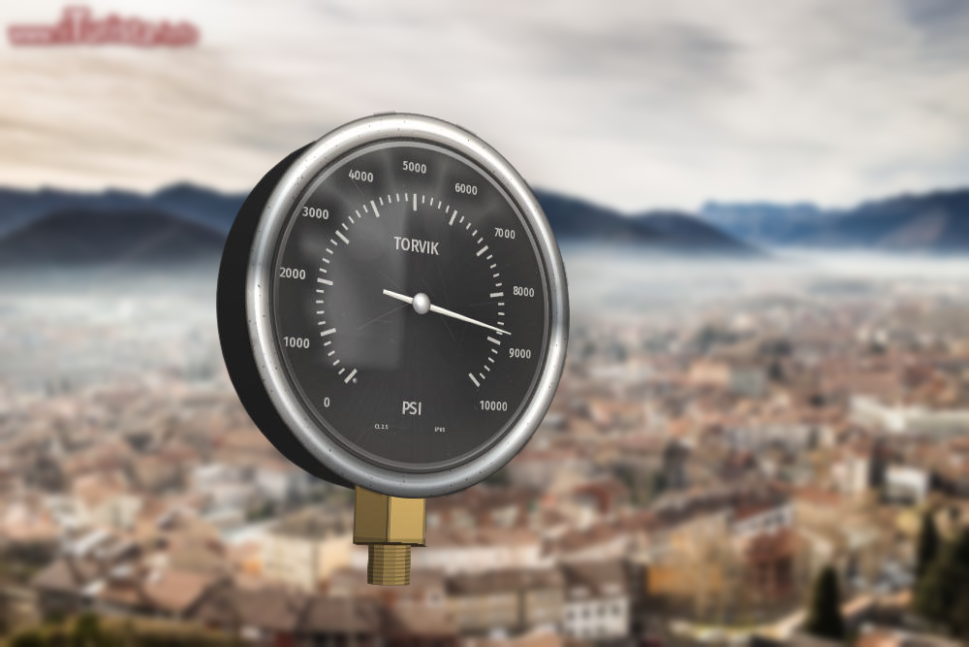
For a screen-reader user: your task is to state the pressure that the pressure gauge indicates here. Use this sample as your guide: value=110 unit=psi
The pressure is value=8800 unit=psi
